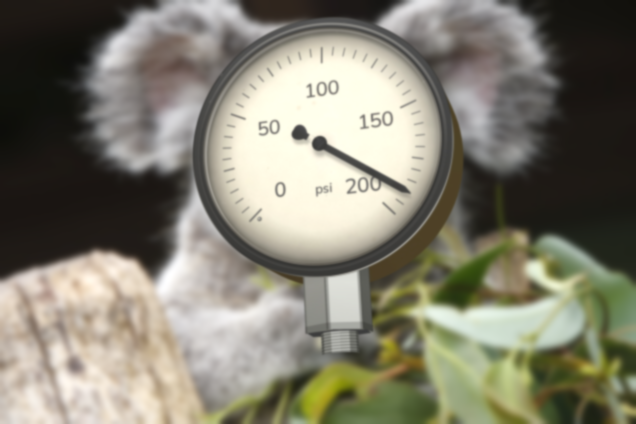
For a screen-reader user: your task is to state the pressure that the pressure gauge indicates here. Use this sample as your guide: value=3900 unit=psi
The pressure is value=190 unit=psi
